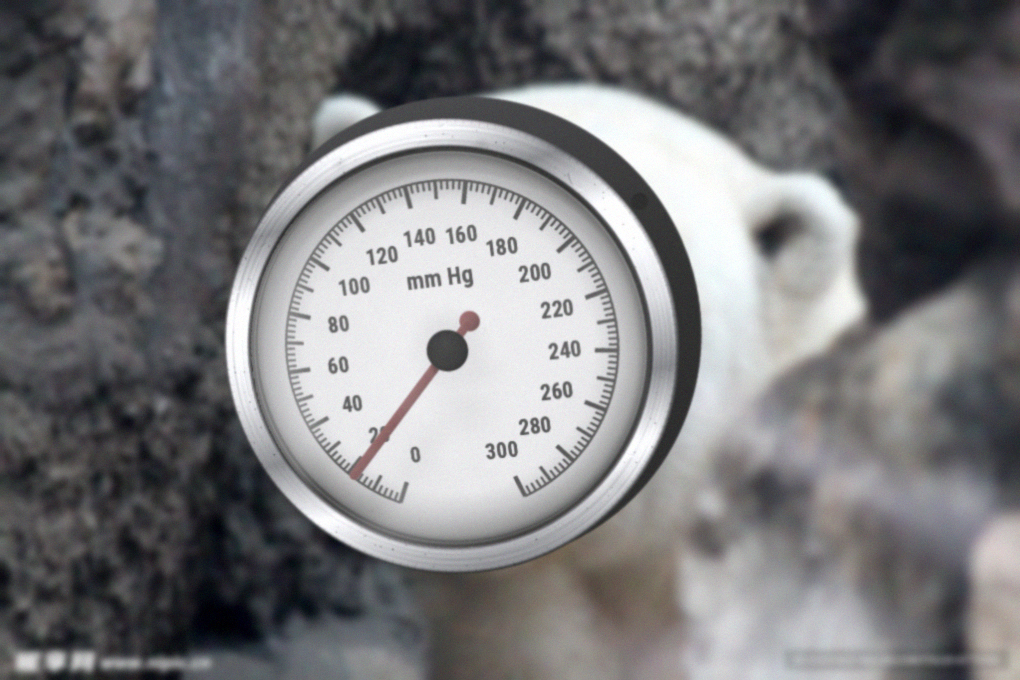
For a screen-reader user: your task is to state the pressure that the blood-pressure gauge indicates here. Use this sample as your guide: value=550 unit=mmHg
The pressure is value=18 unit=mmHg
